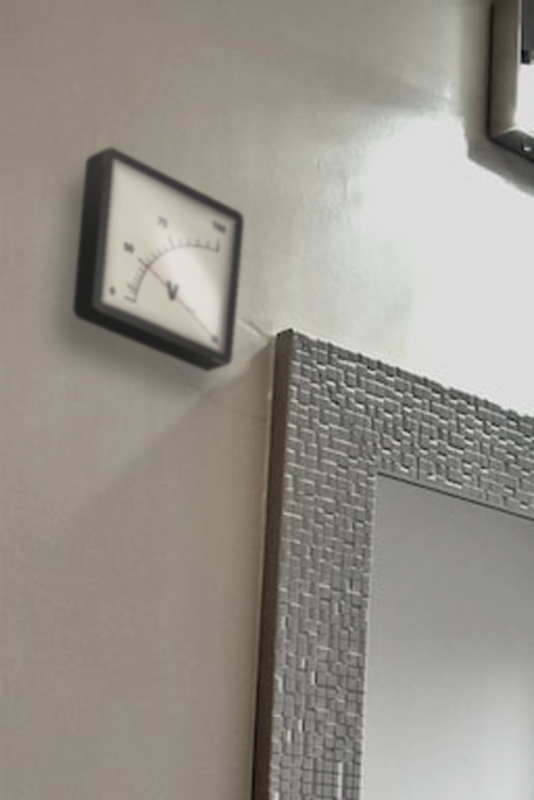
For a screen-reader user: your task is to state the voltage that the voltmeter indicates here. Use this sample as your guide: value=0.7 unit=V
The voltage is value=50 unit=V
